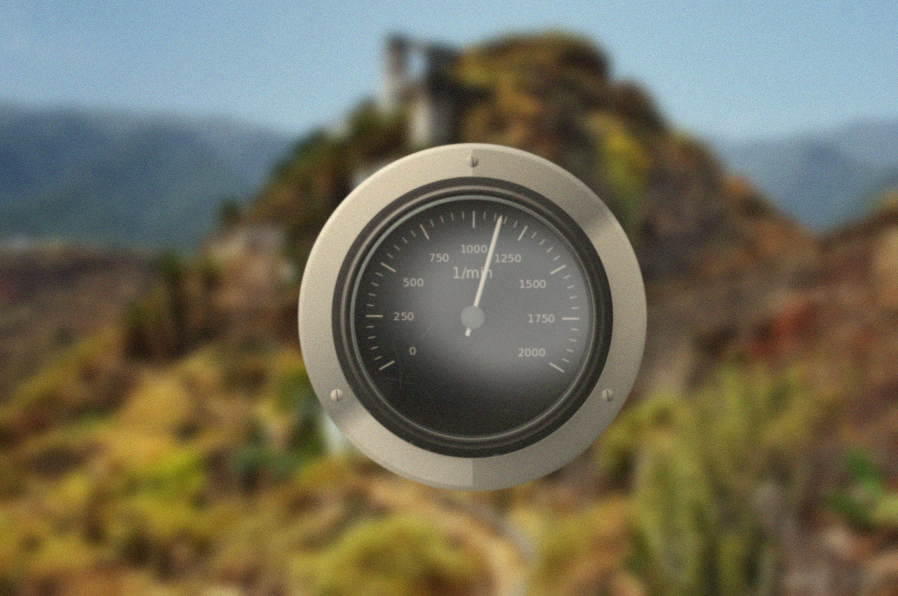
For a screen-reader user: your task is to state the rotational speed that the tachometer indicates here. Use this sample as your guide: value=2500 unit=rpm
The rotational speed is value=1125 unit=rpm
